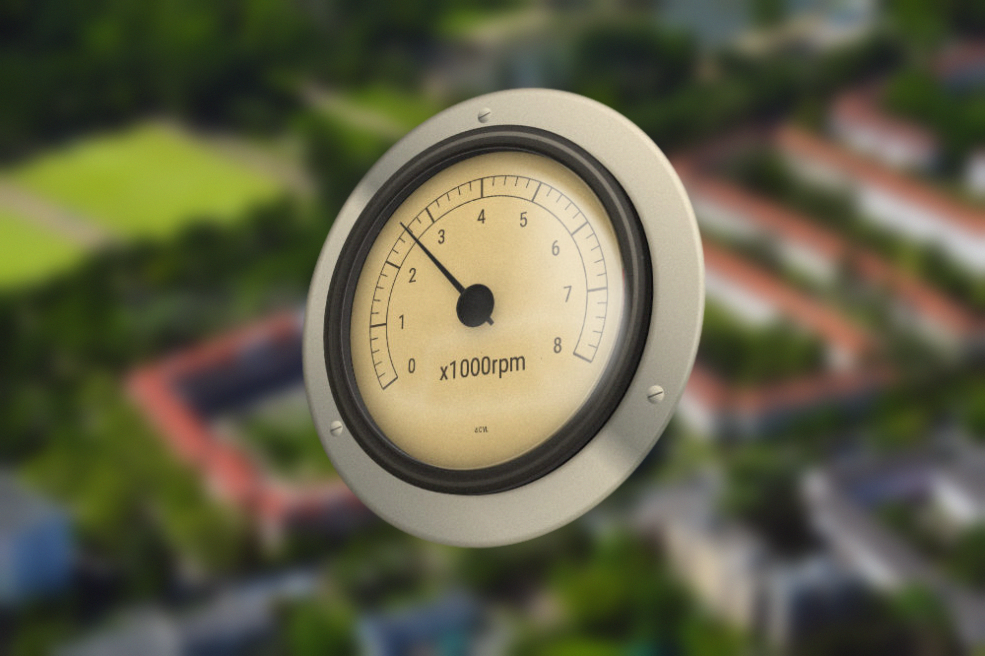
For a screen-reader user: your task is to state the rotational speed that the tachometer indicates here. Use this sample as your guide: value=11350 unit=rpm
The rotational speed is value=2600 unit=rpm
